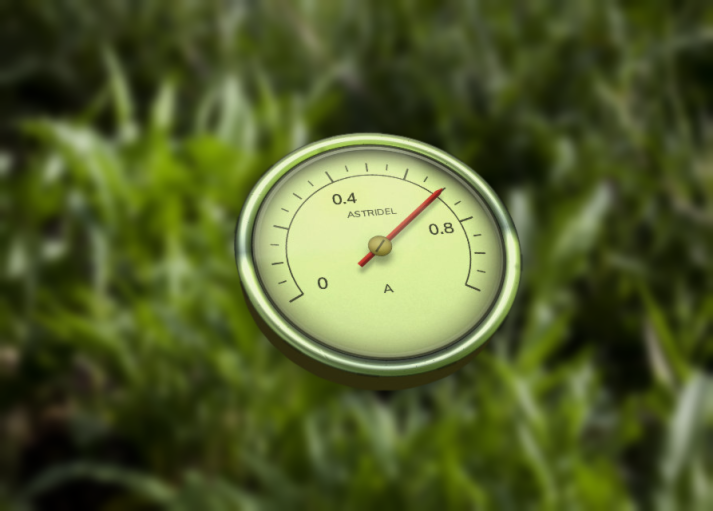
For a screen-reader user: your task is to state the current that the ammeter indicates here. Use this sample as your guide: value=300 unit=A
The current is value=0.7 unit=A
